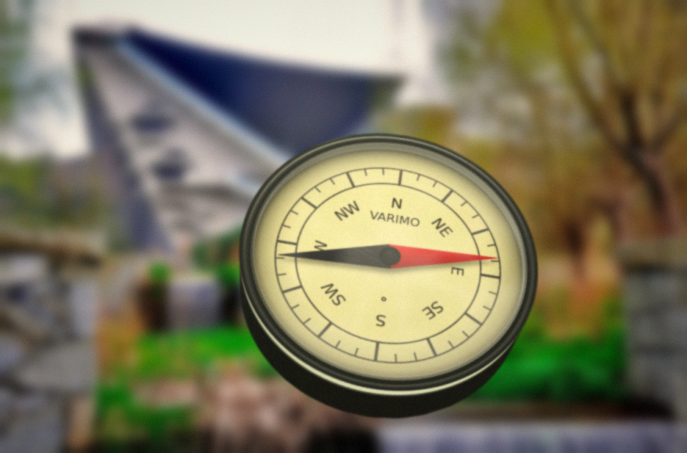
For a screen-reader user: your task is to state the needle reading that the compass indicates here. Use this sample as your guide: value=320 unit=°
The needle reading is value=80 unit=°
